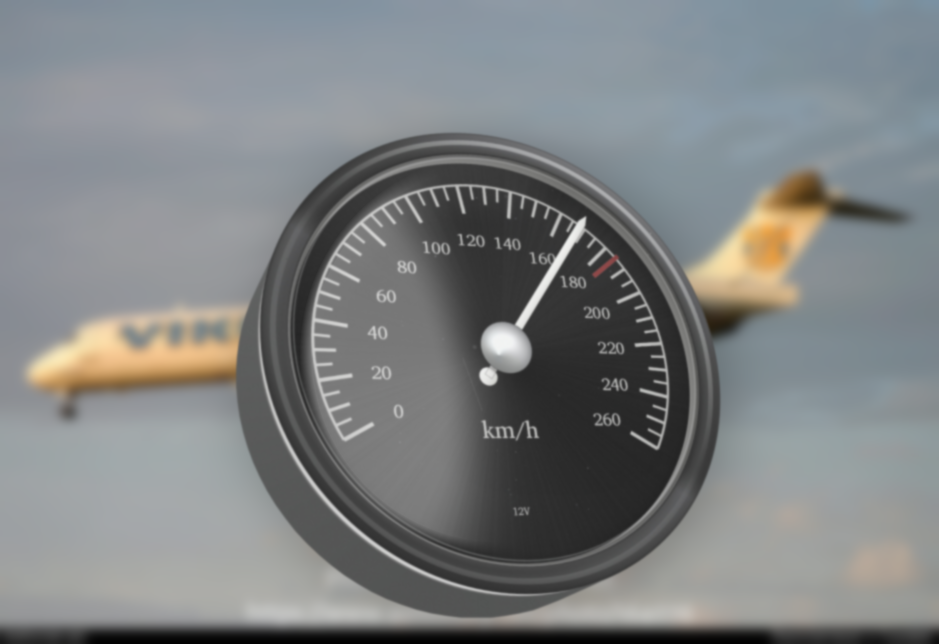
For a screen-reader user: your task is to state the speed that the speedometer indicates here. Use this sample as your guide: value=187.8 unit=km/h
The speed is value=167.5 unit=km/h
